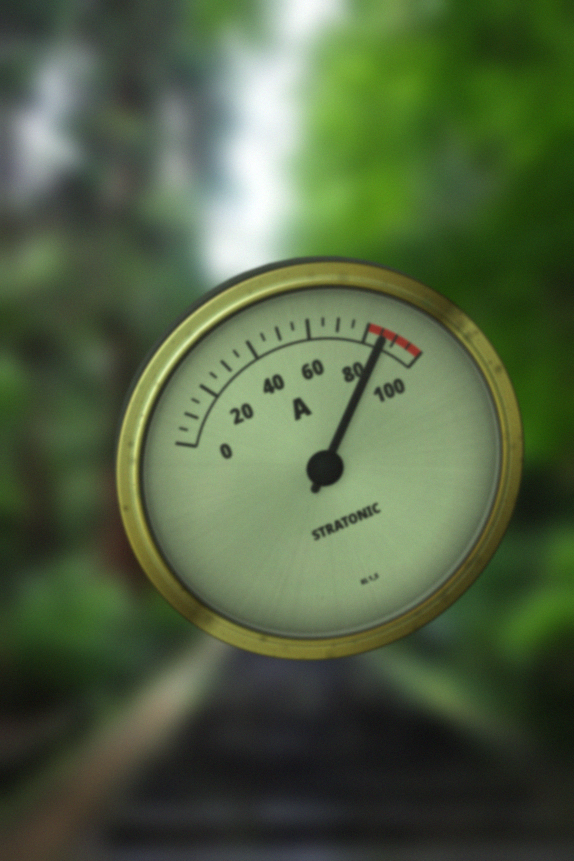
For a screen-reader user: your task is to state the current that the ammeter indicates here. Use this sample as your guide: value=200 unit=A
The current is value=85 unit=A
